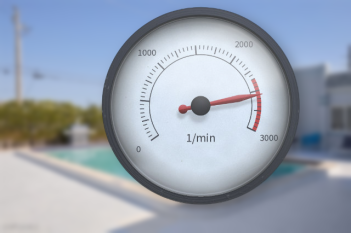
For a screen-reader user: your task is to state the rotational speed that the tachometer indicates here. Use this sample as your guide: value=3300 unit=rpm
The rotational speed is value=2550 unit=rpm
